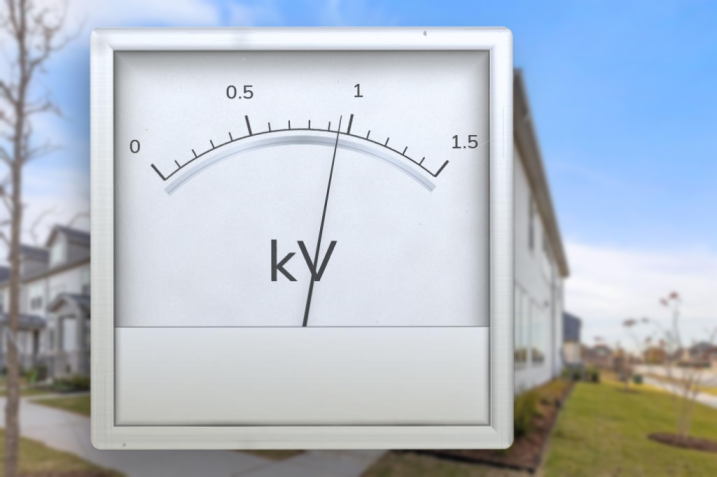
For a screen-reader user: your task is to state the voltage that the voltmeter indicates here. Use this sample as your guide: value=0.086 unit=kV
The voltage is value=0.95 unit=kV
